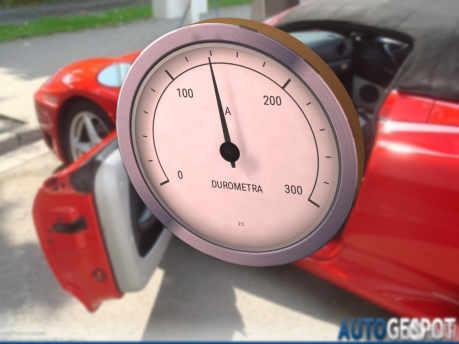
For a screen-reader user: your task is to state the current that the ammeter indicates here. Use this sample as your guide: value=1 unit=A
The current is value=140 unit=A
